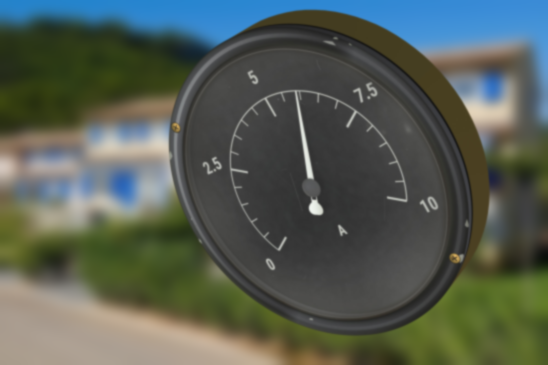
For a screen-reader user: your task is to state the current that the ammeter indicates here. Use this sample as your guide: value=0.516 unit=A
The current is value=6 unit=A
